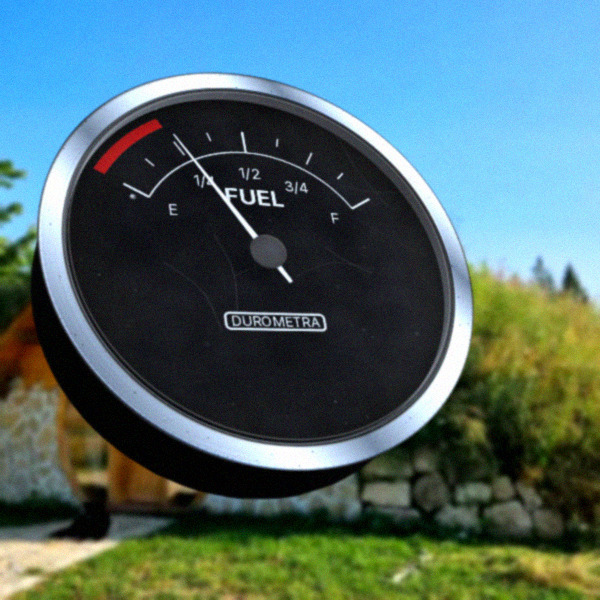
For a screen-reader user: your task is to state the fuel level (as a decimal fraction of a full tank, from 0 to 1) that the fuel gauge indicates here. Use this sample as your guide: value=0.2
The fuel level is value=0.25
